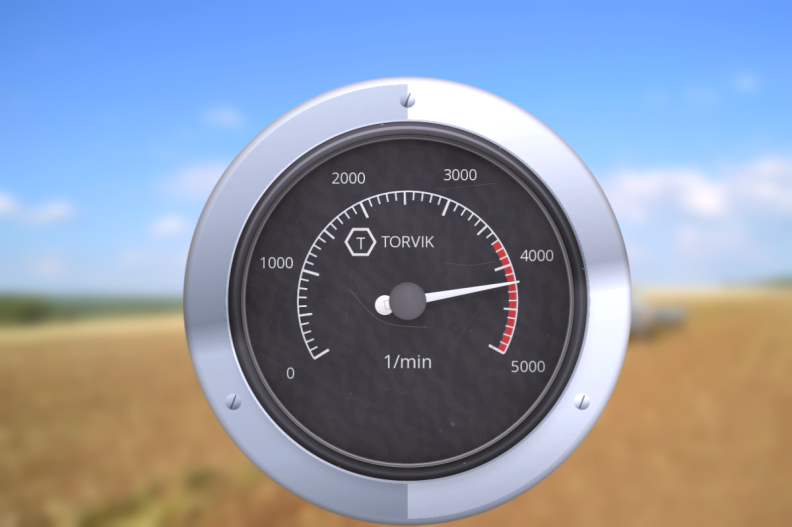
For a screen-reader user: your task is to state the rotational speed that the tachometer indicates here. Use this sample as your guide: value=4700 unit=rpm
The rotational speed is value=4200 unit=rpm
